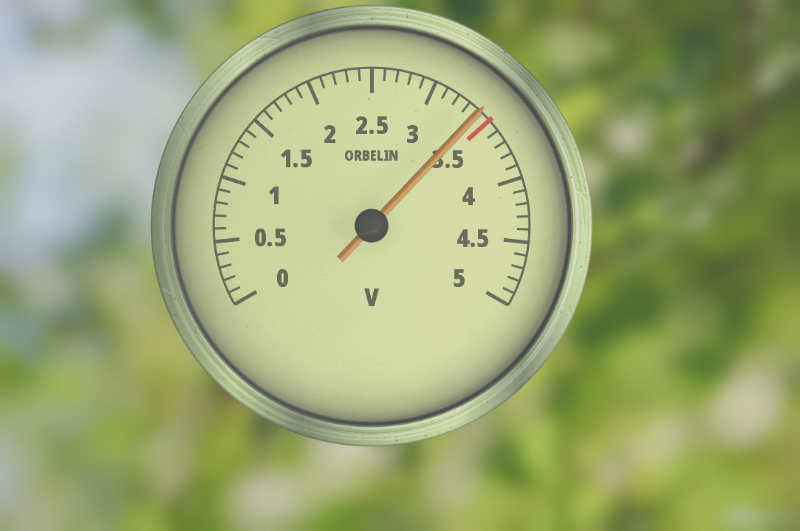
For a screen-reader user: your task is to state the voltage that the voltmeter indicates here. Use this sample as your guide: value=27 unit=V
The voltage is value=3.4 unit=V
